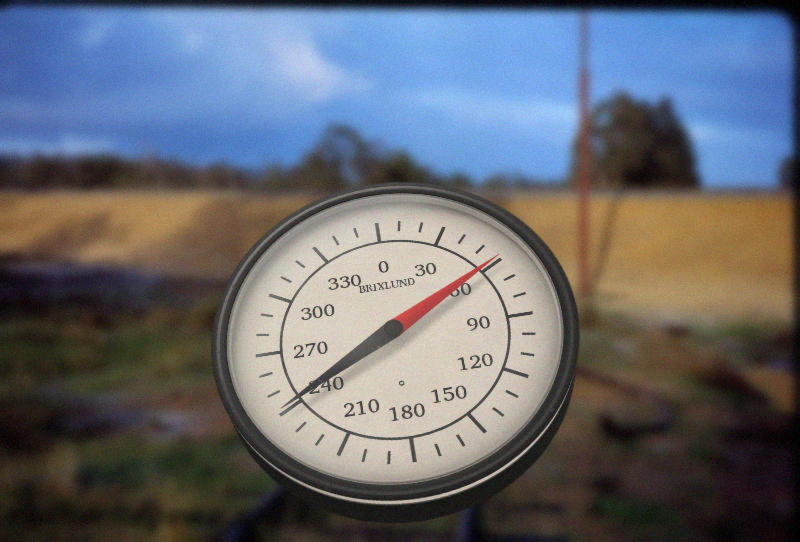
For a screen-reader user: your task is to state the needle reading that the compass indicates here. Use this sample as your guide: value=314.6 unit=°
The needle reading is value=60 unit=°
